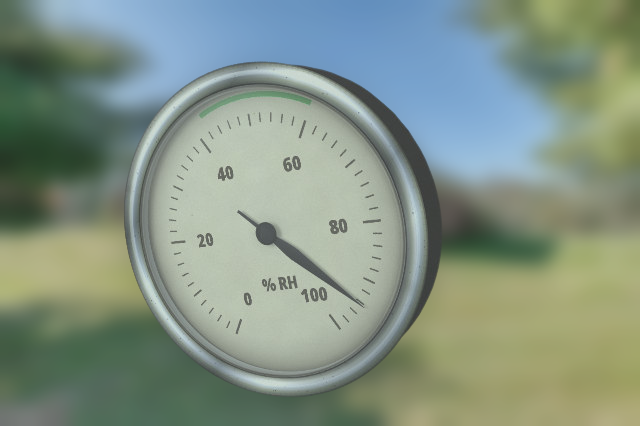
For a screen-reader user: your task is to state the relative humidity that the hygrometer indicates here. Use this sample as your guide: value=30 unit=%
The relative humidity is value=94 unit=%
